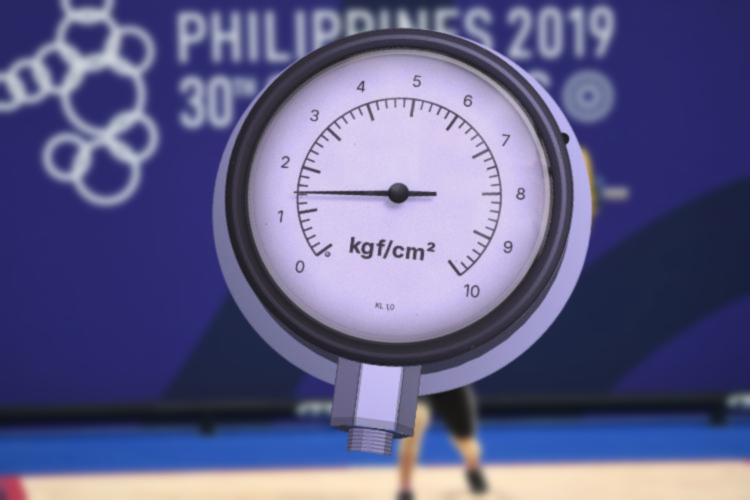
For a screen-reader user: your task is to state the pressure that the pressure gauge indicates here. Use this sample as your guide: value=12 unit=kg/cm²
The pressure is value=1.4 unit=kg/cm²
